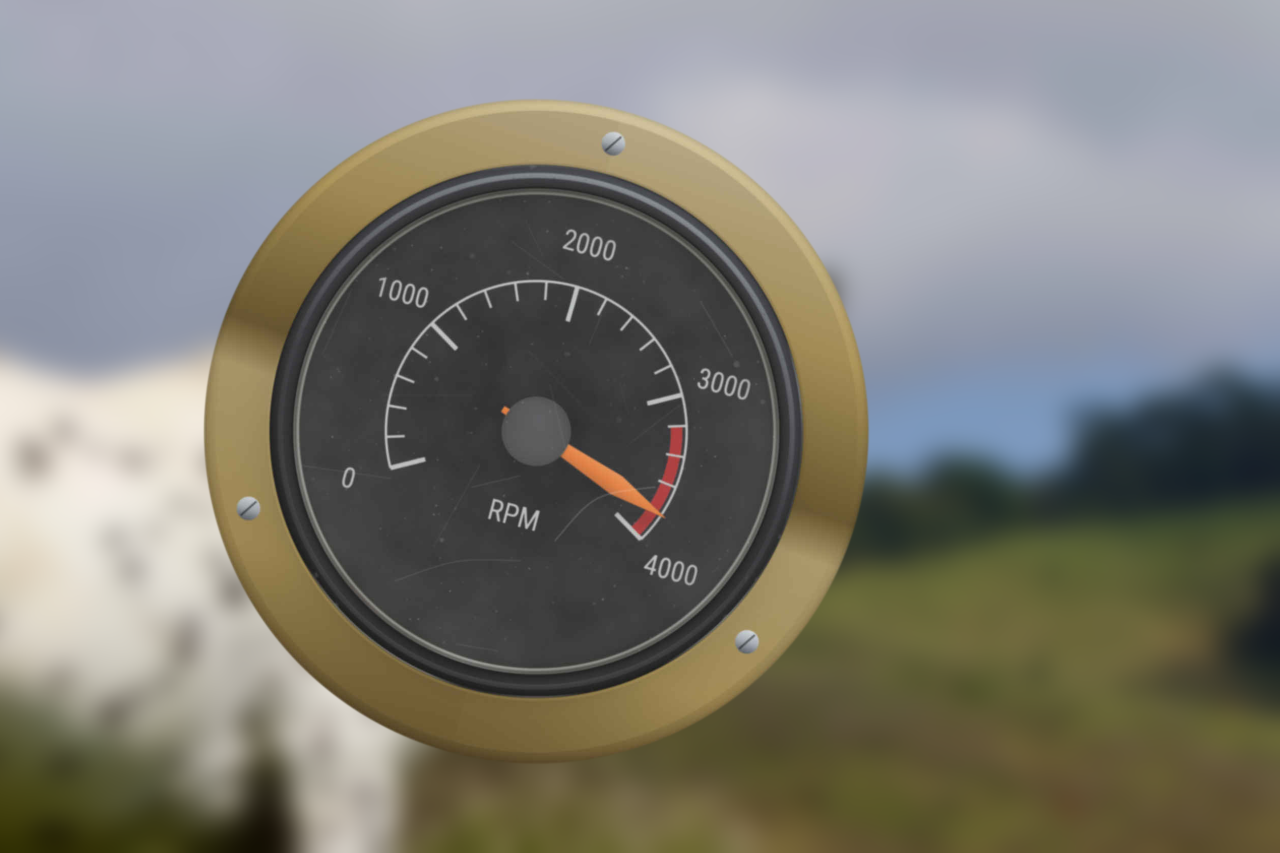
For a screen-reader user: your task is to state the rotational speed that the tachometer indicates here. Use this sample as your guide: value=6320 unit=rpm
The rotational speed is value=3800 unit=rpm
